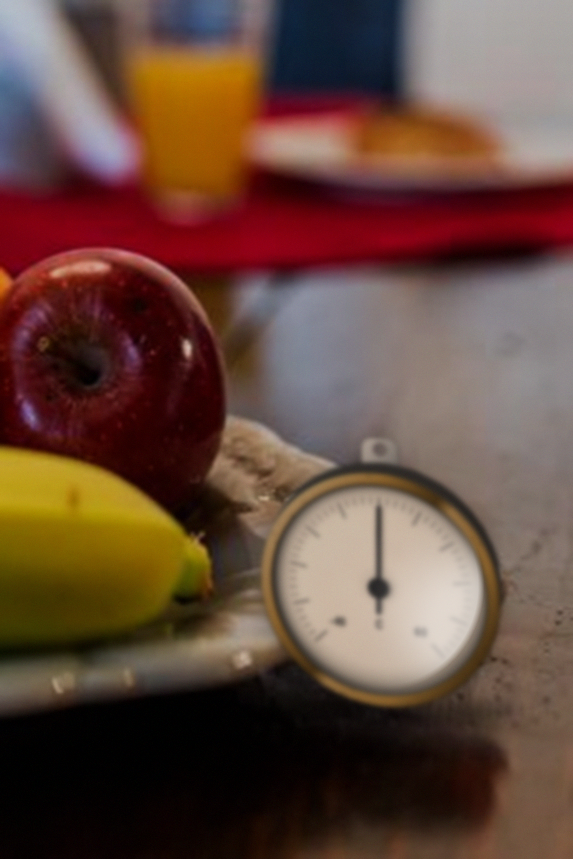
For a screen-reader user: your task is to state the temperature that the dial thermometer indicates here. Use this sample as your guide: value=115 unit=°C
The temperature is value=10 unit=°C
